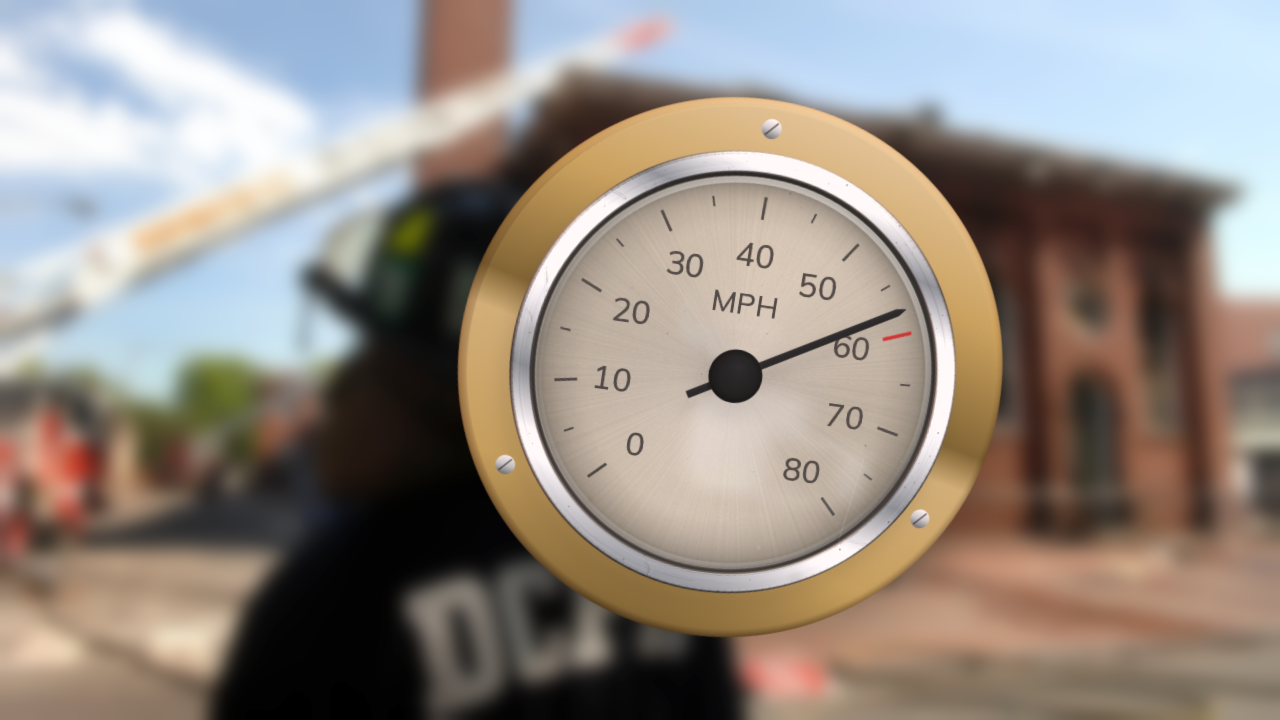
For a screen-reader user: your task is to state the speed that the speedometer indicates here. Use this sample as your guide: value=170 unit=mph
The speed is value=57.5 unit=mph
